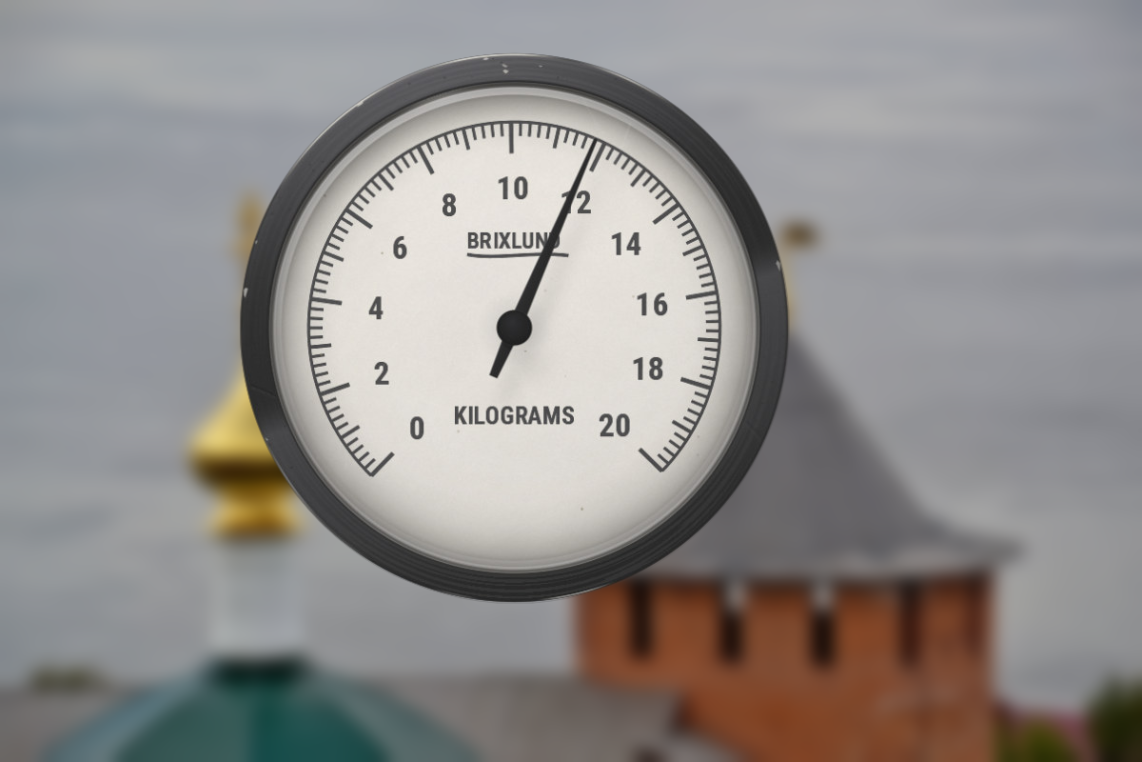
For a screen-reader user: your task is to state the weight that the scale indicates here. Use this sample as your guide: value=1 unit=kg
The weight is value=11.8 unit=kg
